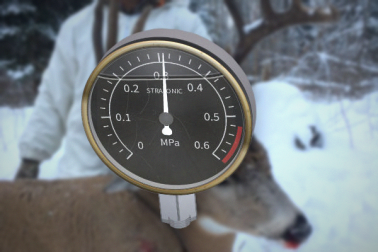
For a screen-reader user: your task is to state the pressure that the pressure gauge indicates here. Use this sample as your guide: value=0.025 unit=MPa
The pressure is value=0.31 unit=MPa
